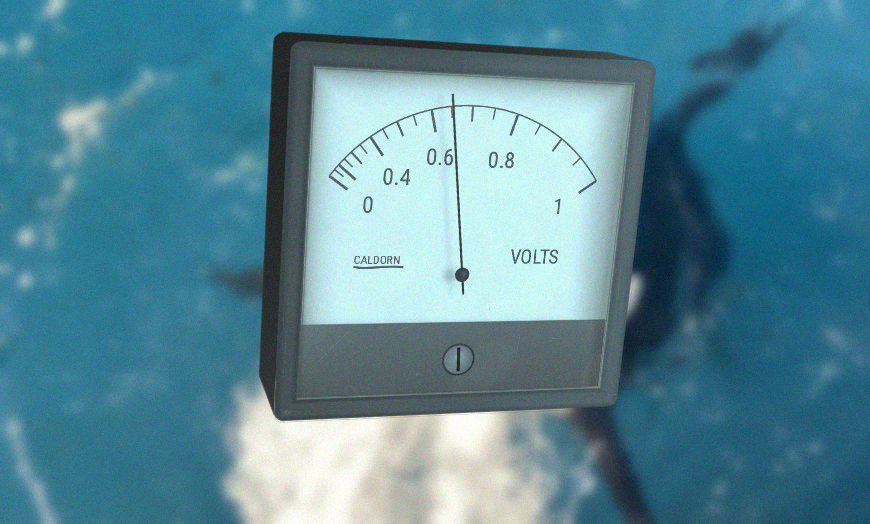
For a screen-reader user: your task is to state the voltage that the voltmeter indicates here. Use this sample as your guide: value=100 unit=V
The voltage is value=0.65 unit=V
